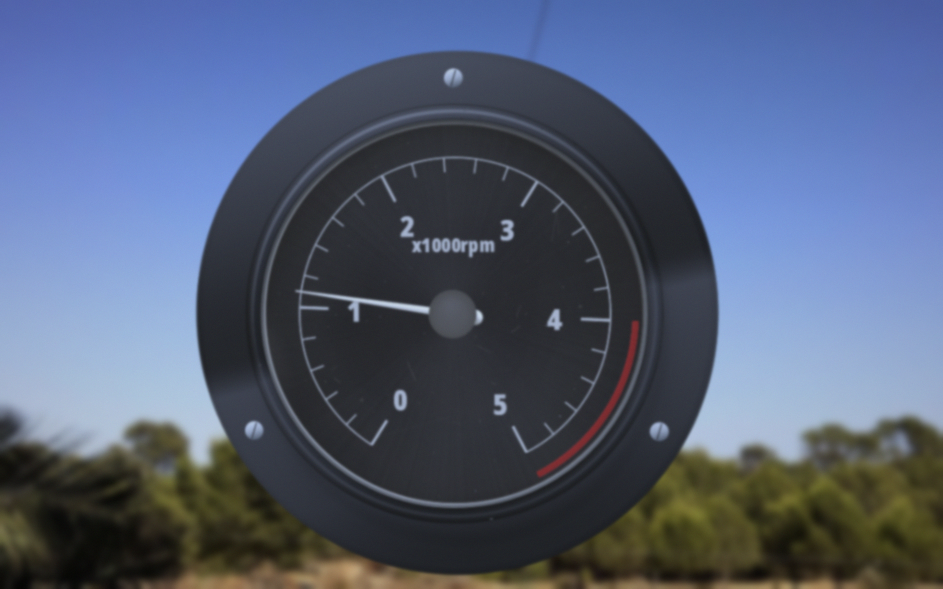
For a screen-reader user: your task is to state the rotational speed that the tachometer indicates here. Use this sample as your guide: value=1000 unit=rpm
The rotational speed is value=1100 unit=rpm
